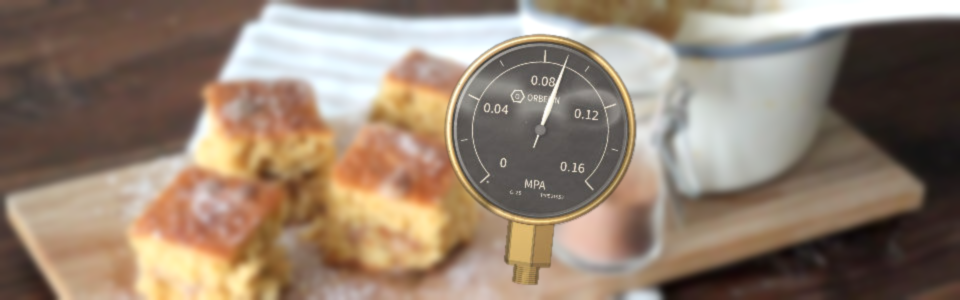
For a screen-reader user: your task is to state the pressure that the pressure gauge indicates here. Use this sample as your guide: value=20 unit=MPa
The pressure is value=0.09 unit=MPa
